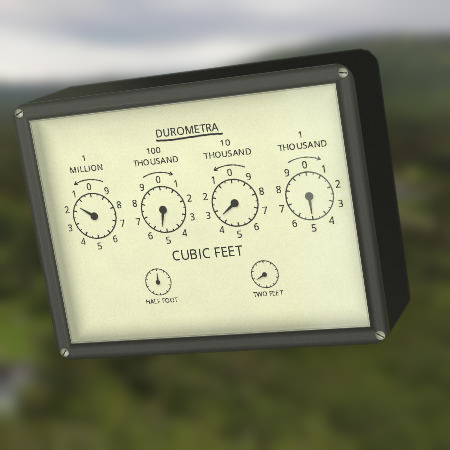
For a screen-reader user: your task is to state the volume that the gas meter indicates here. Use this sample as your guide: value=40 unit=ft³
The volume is value=153500 unit=ft³
